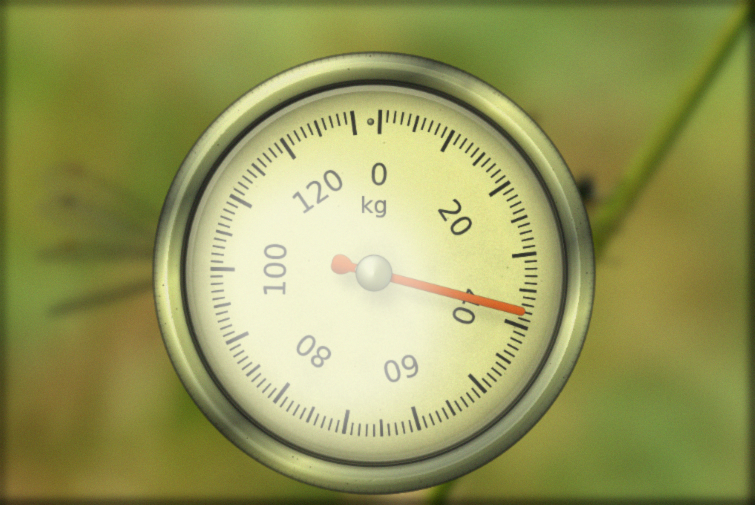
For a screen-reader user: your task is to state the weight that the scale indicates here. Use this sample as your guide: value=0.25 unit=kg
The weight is value=38 unit=kg
